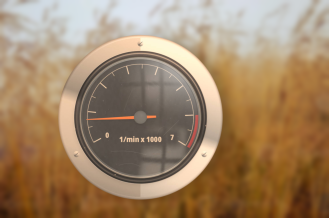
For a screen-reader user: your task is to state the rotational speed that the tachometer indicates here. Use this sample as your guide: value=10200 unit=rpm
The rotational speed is value=750 unit=rpm
